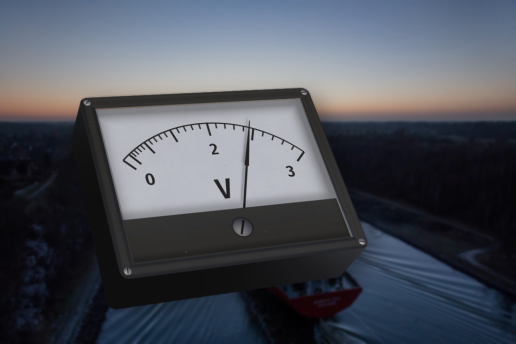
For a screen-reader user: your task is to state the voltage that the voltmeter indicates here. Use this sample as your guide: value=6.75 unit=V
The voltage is value=2.45 unit=V
